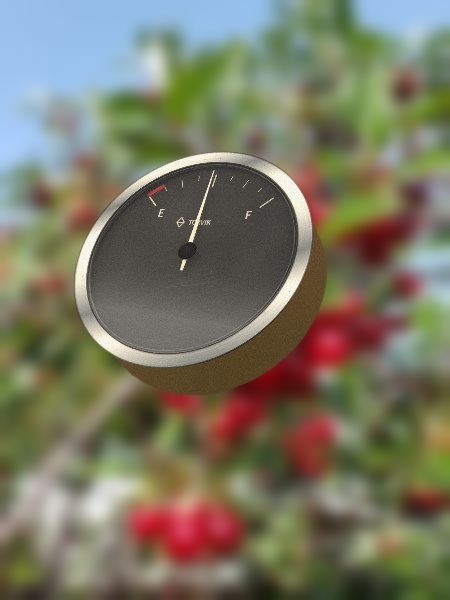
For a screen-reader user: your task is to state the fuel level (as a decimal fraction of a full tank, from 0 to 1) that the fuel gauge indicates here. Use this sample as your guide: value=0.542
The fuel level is value=0.5
